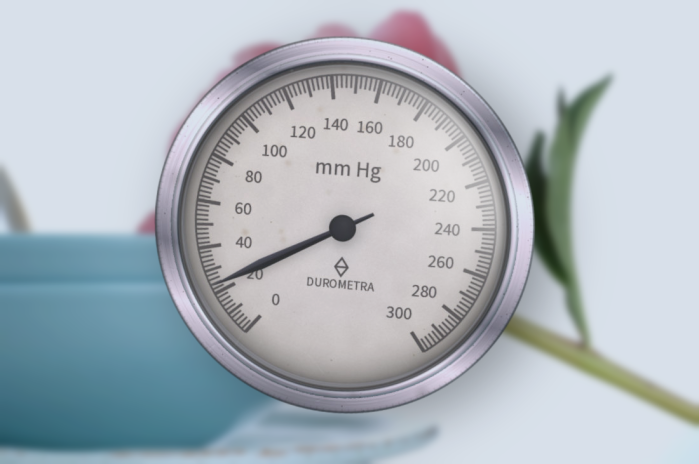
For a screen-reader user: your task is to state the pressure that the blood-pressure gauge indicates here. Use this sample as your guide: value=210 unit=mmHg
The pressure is value=24 unit=mmHg
